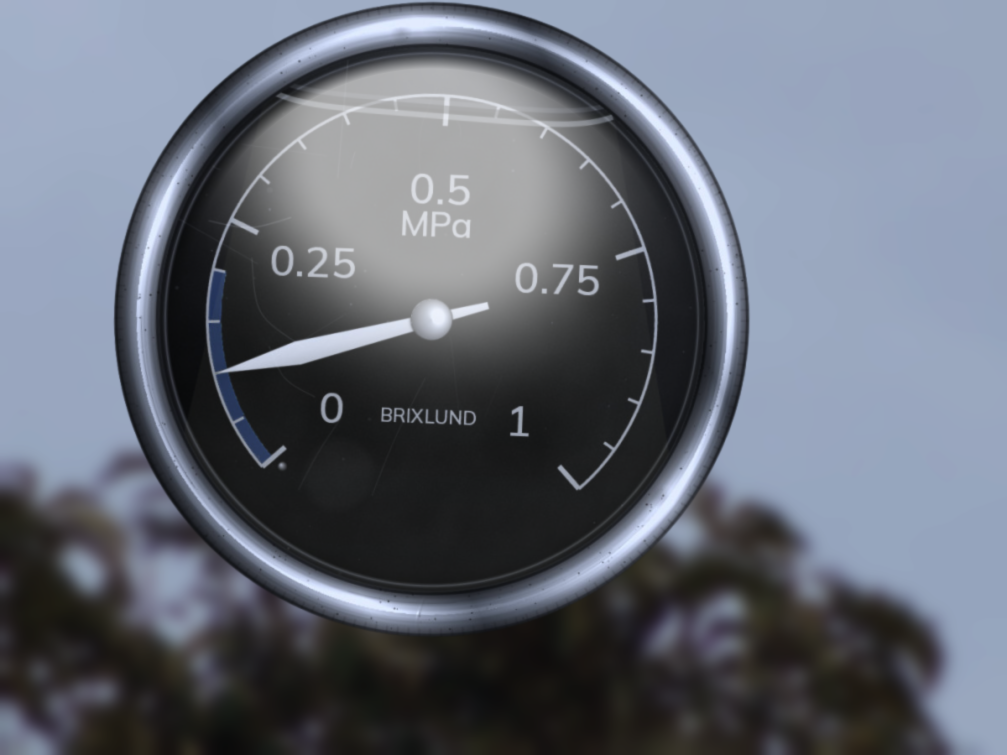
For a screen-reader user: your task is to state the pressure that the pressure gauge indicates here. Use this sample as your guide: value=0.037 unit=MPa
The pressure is value=0.1 unit=MPa
